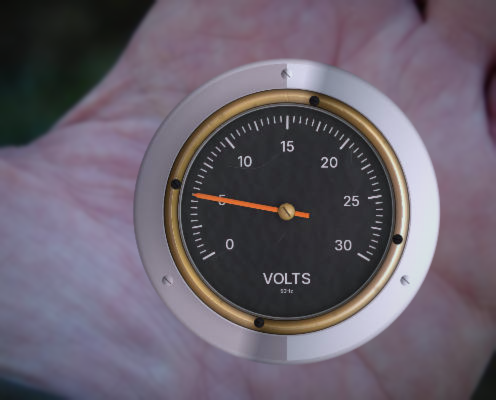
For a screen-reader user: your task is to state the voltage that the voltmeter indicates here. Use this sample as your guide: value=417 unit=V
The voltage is value=5 unit=V
